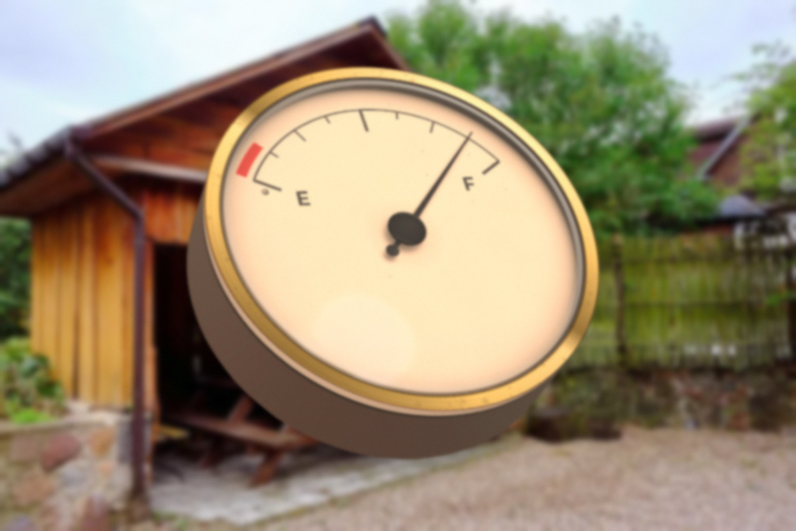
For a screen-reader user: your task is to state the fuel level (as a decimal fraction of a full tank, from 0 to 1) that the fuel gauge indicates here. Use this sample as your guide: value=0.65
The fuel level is value=0.875
